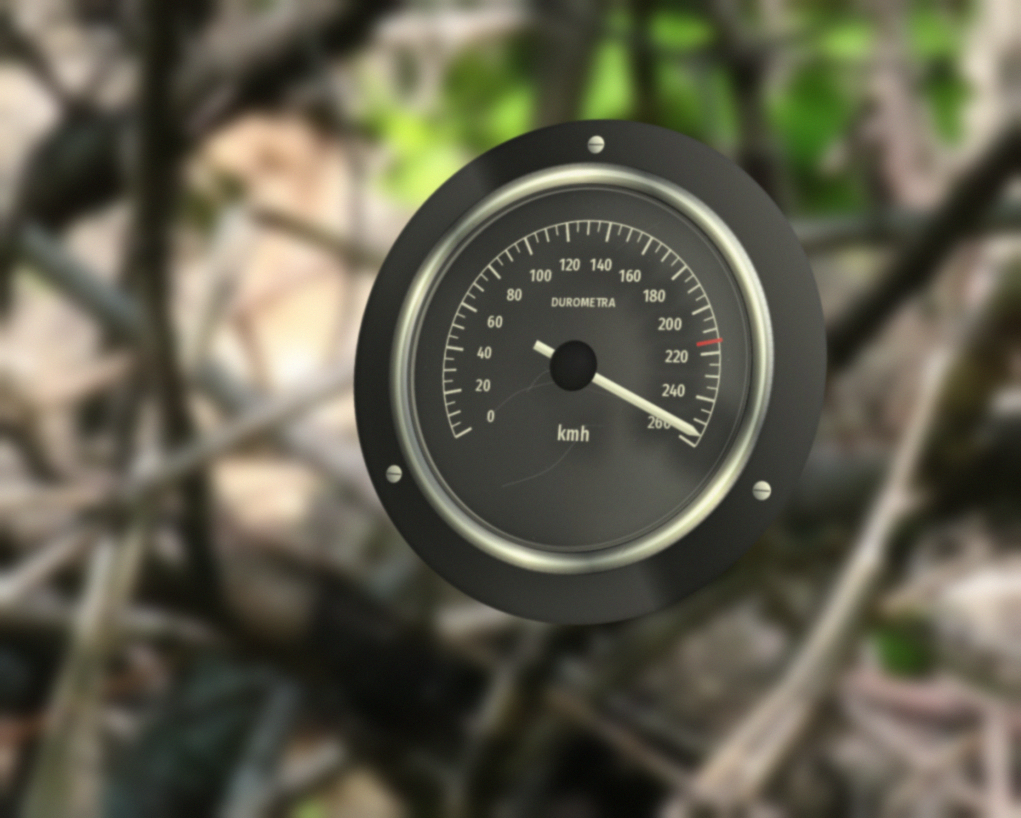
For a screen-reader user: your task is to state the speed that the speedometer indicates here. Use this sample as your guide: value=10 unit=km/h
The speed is value=255 unit=km/h
